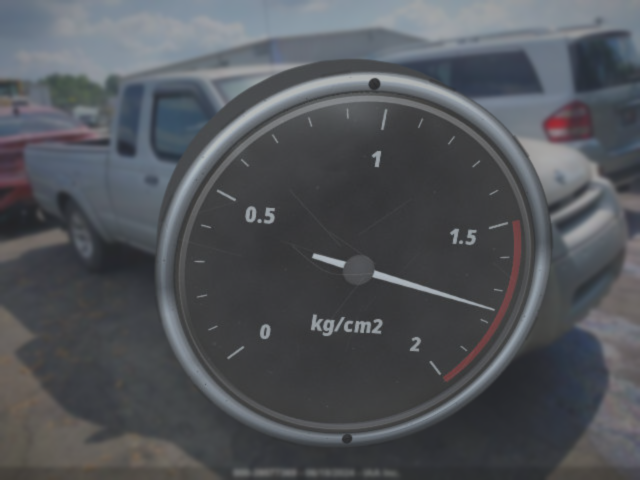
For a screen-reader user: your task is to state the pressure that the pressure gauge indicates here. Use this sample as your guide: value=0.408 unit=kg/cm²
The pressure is value=1.75 unit=kg/cm²
